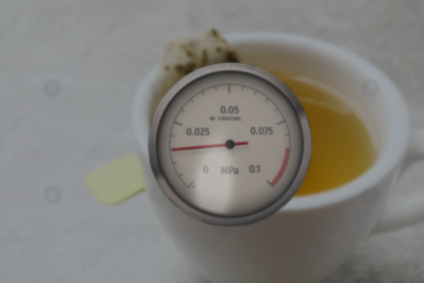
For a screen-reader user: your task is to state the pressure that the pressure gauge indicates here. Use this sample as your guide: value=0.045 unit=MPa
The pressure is value=0.015 unit=MPa
